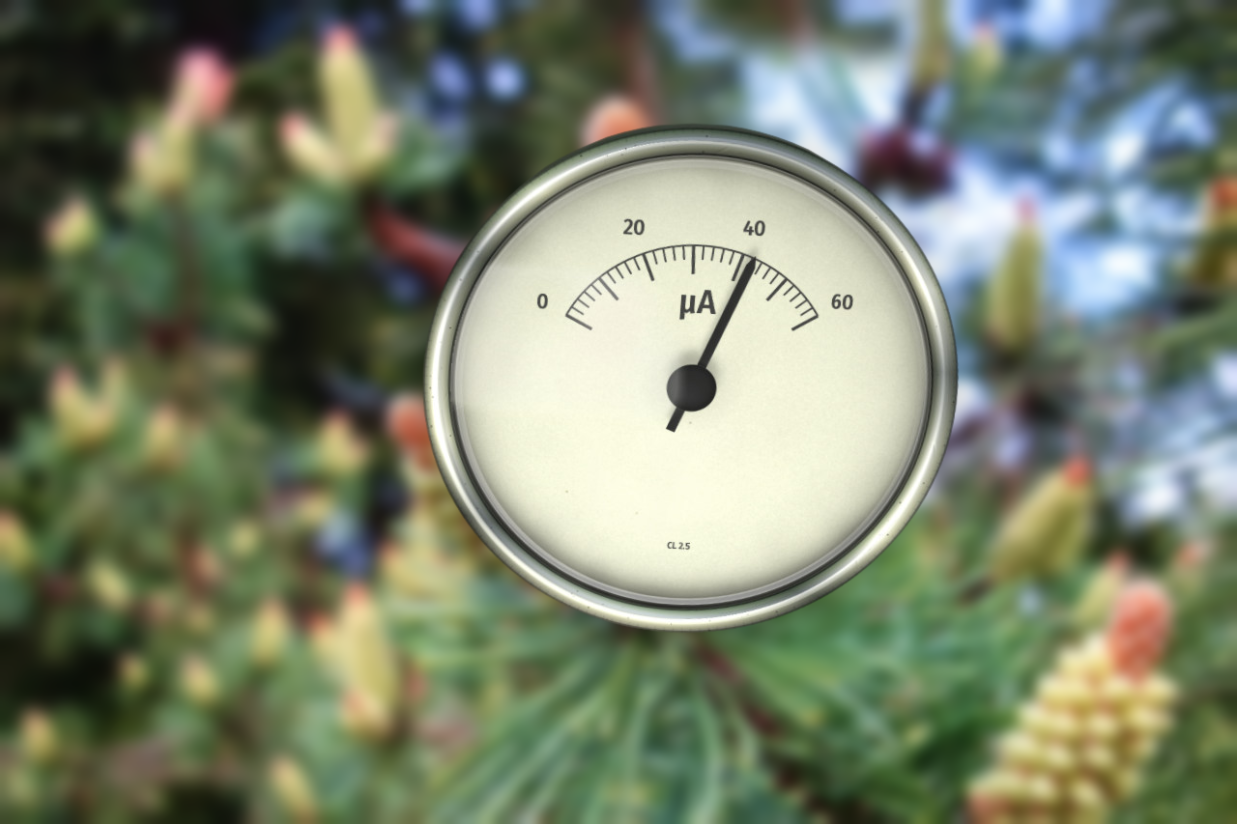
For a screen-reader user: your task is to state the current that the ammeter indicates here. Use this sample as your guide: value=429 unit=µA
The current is value=42 unit=µA
